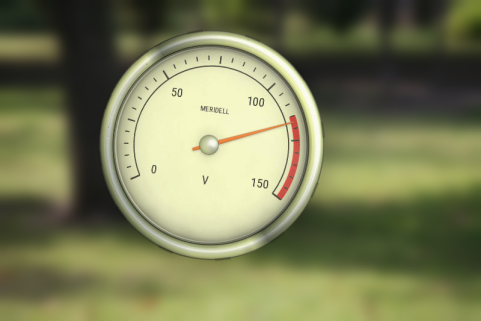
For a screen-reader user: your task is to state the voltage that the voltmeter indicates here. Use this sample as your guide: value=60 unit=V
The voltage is value=117.5 unit=V
